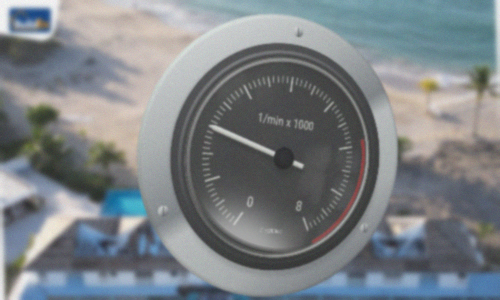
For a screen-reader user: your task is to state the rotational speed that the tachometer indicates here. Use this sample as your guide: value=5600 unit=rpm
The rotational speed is value=2000 unit=rpm
